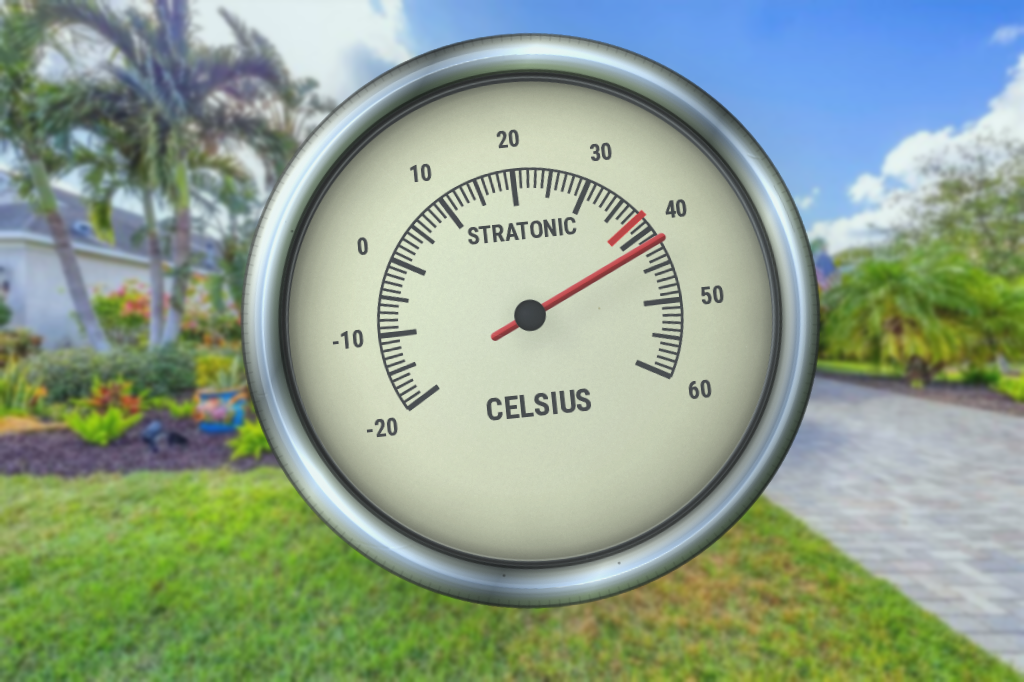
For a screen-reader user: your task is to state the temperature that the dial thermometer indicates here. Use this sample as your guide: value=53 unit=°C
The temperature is value=42 unit=°C
